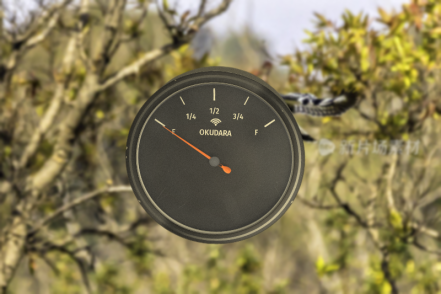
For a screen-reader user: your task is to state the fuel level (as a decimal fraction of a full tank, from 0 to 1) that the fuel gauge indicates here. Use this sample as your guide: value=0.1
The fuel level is value=0
